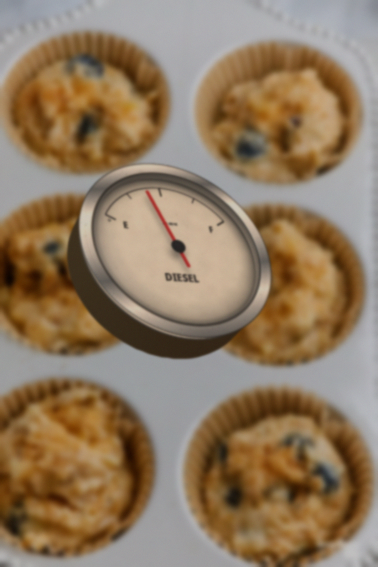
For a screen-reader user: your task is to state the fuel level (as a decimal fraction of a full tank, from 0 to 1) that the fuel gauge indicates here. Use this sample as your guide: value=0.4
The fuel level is value=0.375
